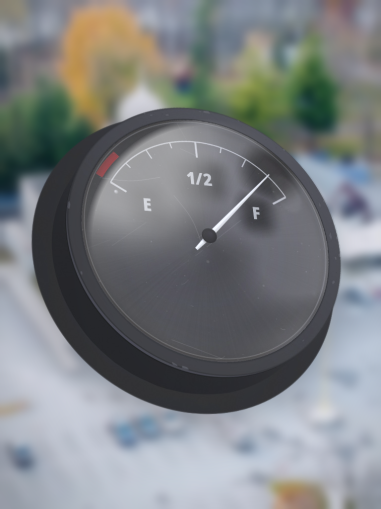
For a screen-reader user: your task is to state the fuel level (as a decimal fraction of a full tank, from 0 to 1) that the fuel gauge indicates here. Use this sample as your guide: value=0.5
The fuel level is value=0.875
